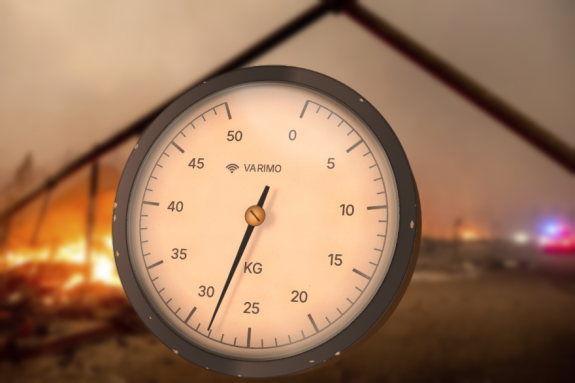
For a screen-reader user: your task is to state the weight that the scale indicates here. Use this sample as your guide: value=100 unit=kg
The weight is value=28 unit=kg
